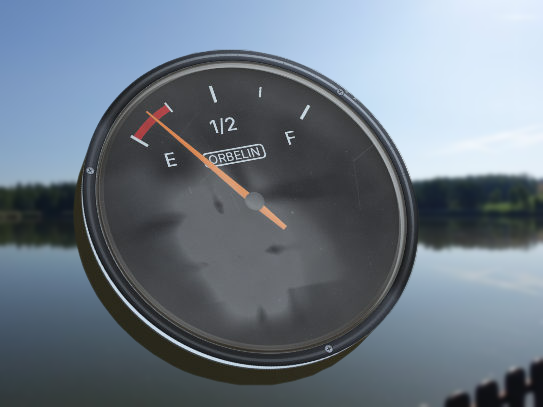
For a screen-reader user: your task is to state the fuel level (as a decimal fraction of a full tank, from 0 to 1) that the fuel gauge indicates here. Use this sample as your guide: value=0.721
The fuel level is value=0.125
